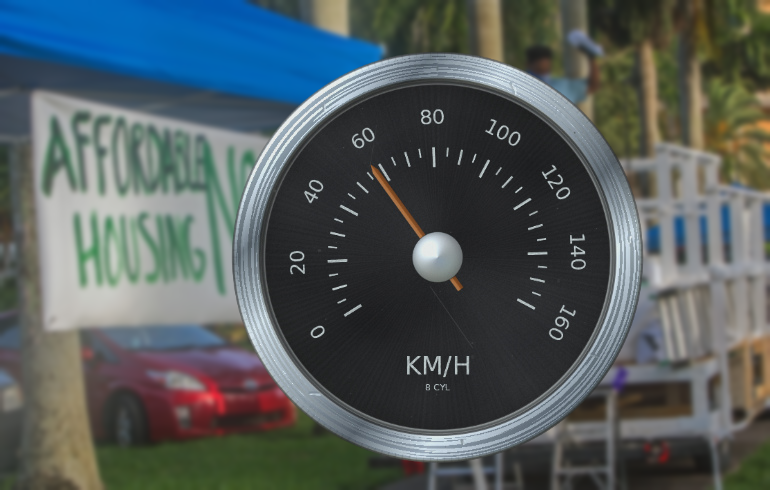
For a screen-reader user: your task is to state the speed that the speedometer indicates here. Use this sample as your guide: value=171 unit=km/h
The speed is value=57.5 unit=km/h
